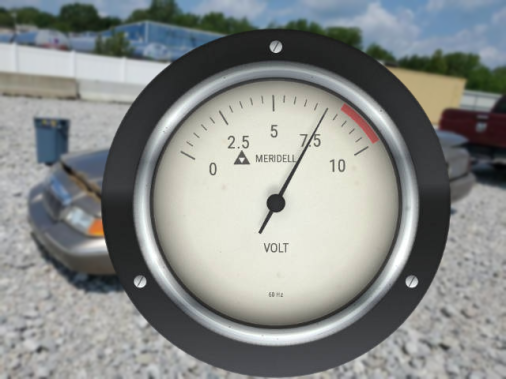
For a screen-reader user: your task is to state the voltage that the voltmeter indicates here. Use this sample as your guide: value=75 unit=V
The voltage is value=7.5 unit=V
